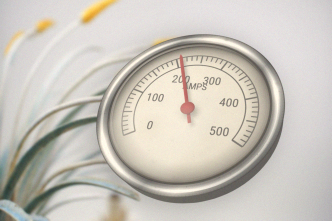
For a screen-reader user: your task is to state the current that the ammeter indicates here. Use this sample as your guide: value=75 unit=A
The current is value=210 unit=A
